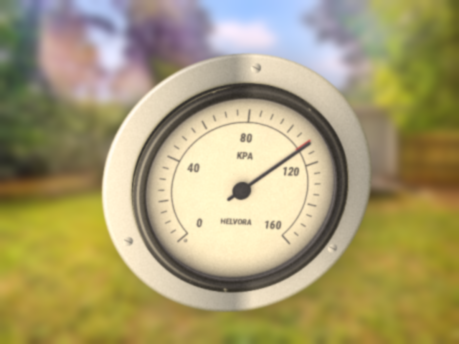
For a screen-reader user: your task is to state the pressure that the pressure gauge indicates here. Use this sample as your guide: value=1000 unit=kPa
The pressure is value=110 unit=kPa
